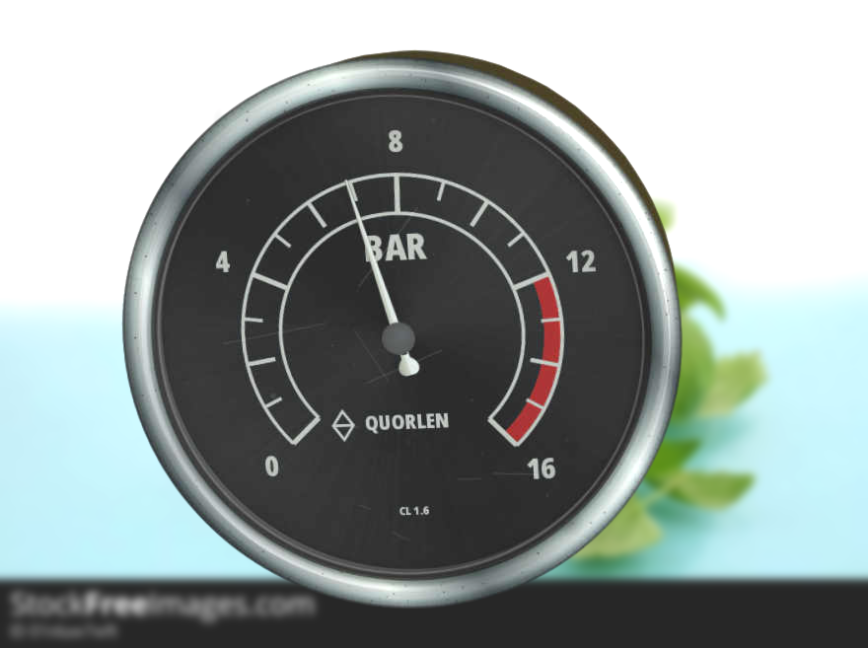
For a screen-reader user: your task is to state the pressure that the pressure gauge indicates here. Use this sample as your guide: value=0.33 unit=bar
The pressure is value=7 unit=bar
